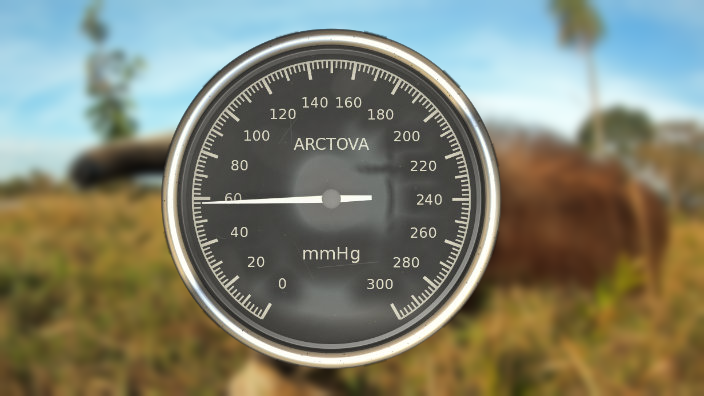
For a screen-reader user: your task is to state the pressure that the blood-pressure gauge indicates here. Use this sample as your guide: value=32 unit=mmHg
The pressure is value=58 unit=mmHg
